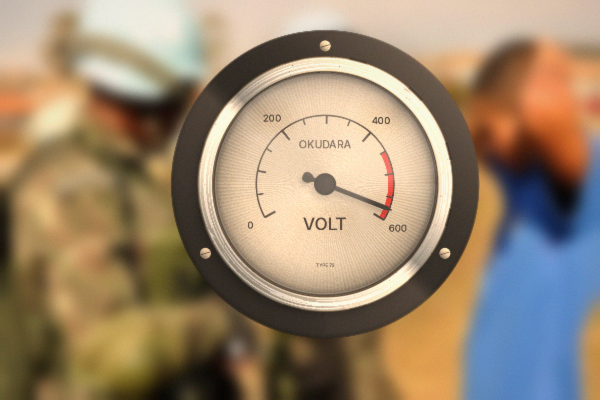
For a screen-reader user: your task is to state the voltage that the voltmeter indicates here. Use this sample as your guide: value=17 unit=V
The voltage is value=575 unit=V
